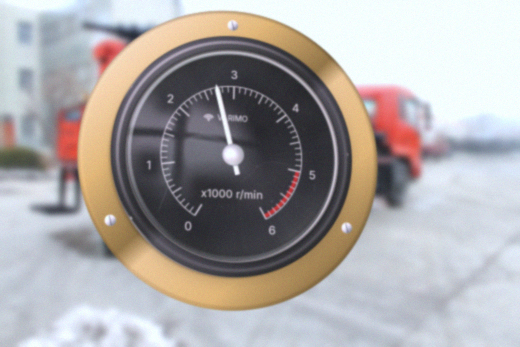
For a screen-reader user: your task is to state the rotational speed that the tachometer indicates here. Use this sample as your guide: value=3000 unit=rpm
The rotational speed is value=2700 unit=rpm
